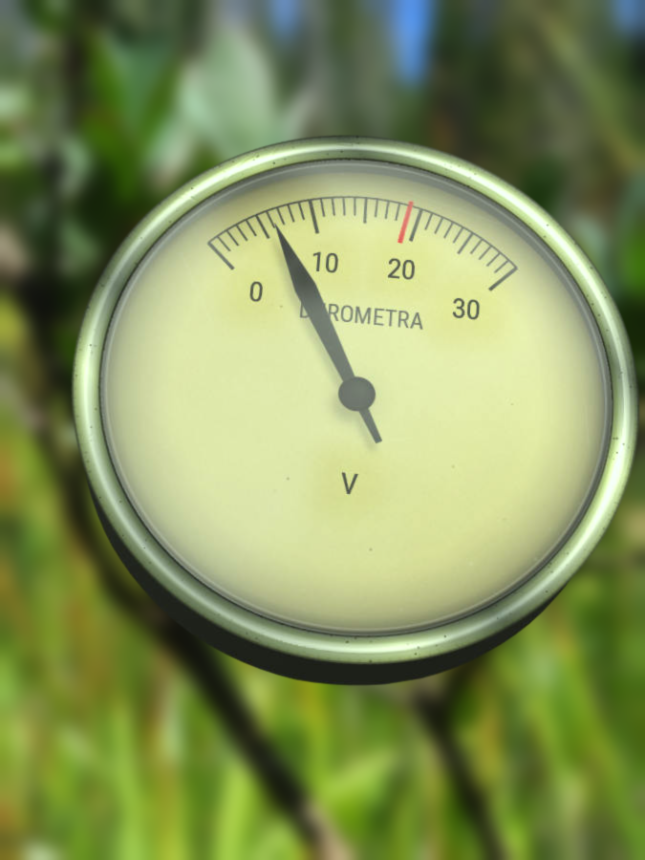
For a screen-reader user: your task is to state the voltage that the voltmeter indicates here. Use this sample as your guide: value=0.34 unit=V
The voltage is value=6 unit=V
